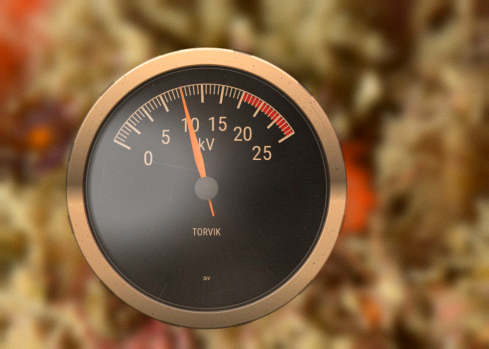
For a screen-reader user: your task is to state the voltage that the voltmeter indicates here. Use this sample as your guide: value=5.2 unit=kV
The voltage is value=10 unit=kV
